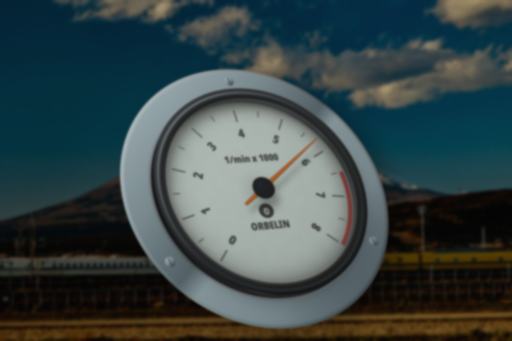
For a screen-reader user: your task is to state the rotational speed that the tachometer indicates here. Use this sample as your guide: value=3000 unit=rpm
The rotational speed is value=5750 unit=rpm
